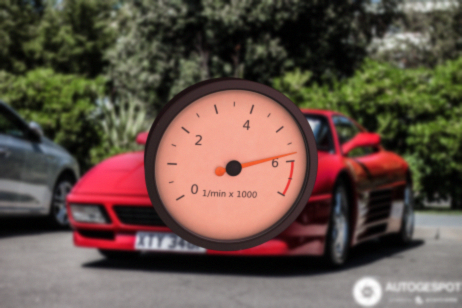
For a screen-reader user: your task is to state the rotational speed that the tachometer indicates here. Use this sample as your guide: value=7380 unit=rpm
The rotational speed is value=5750 unit=rpm
